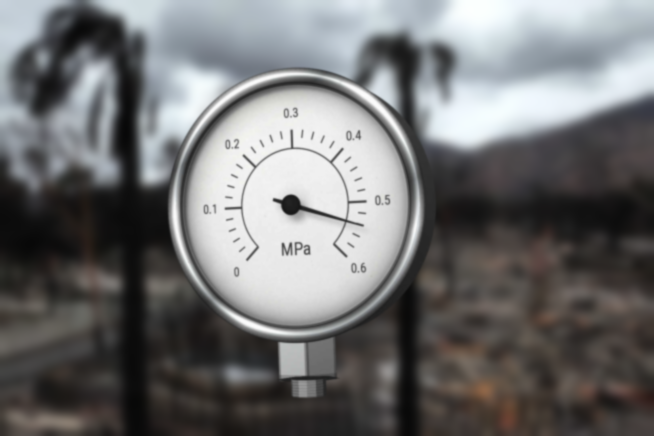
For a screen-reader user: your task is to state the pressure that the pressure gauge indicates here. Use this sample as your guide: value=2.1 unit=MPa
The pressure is value=0.54 unit=MPa
